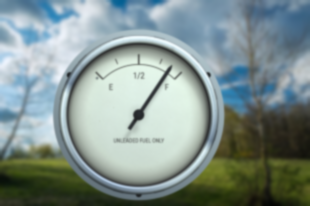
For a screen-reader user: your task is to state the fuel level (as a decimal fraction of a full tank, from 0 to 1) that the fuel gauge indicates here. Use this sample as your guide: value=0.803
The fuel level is value=0.875
